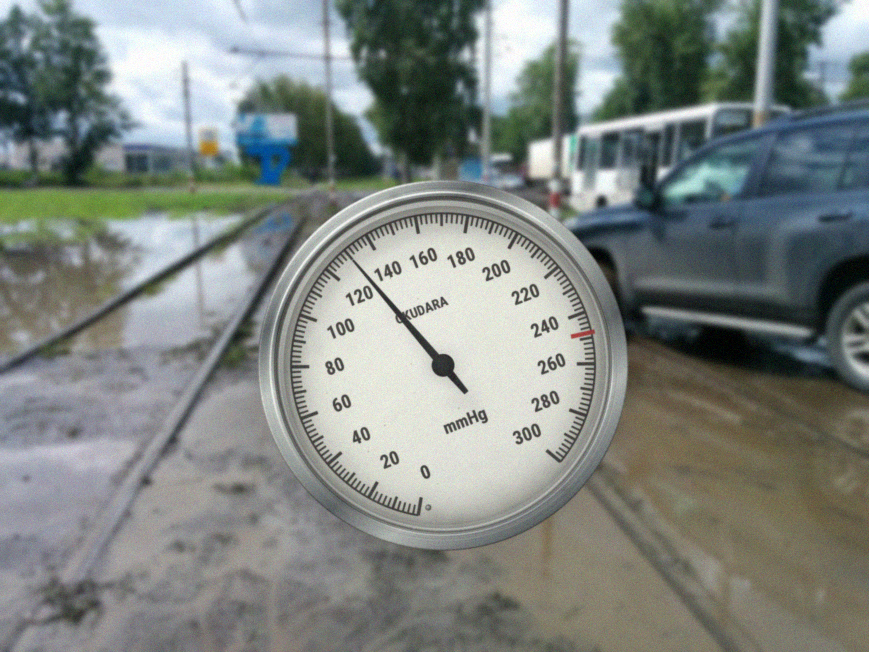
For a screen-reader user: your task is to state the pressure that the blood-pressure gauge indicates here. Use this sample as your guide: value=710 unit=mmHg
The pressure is value=130 unit=mmHg
